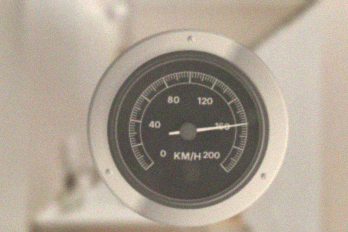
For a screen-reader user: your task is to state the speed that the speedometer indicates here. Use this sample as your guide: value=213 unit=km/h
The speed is value=160 unit=km/h
